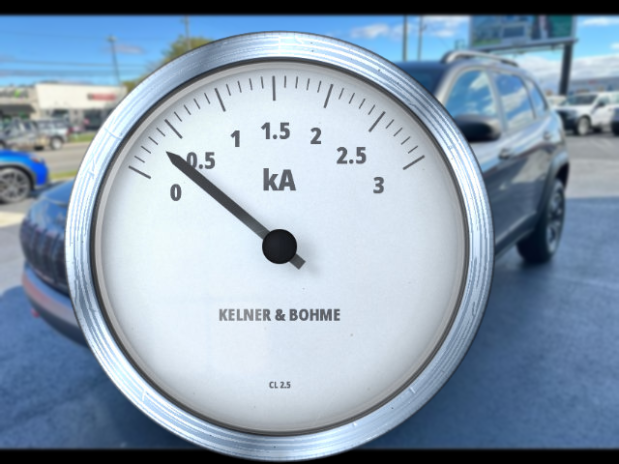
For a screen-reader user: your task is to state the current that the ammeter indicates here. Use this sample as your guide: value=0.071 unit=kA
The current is value=0.3 unit=kA
